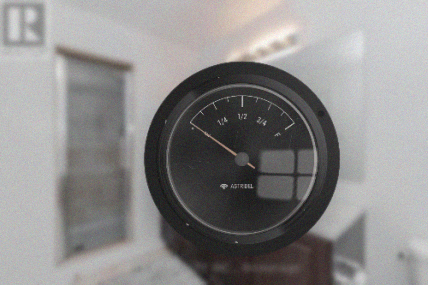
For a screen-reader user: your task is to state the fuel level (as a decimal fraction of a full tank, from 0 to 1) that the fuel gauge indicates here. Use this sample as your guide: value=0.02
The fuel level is value=0
